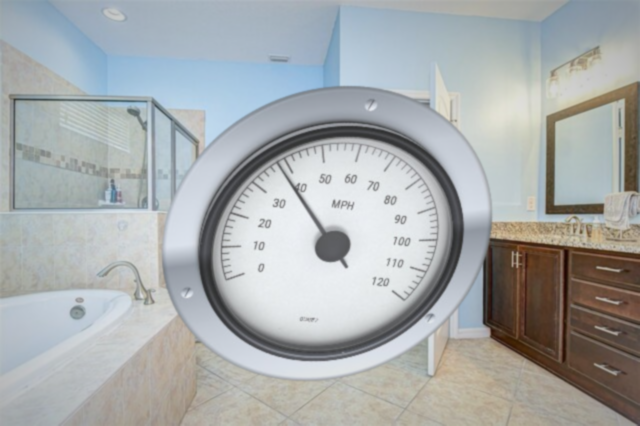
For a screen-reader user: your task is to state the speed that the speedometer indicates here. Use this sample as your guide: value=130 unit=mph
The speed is value=38 unit=mph
